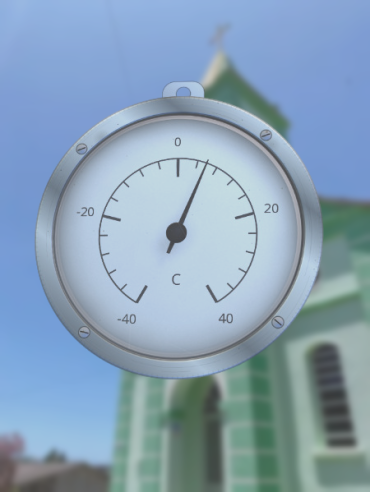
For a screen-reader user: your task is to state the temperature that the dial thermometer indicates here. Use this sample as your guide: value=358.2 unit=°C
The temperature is value=6 unit=°C
